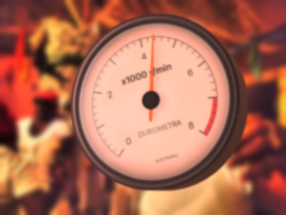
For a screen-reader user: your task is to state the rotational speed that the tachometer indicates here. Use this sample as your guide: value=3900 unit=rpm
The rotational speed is value=4400 unit=rpm
